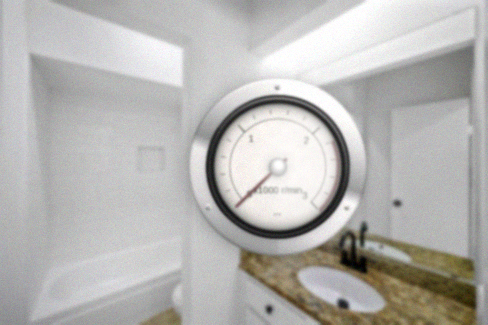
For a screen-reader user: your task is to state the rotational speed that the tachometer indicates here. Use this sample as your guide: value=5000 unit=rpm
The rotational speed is value=0 unit=rpm
